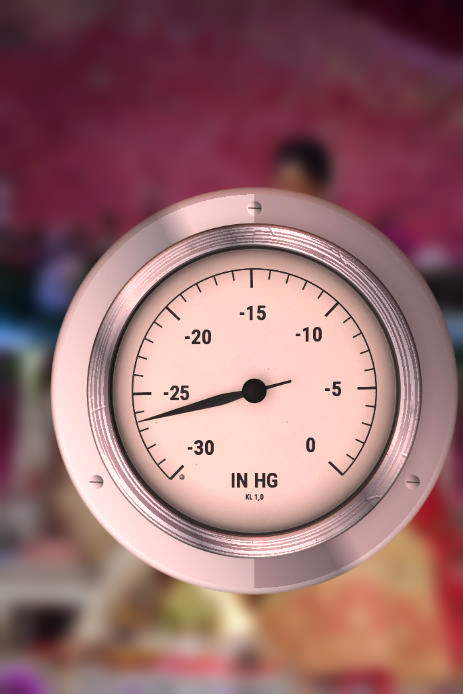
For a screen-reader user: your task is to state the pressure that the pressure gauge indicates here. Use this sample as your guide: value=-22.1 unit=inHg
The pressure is value=-26.5 unit=inHg
